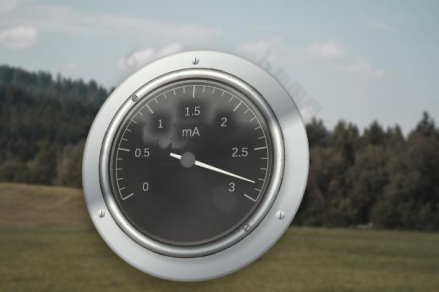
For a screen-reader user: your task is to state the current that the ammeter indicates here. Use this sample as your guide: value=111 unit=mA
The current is value=2.85 unit=mA
